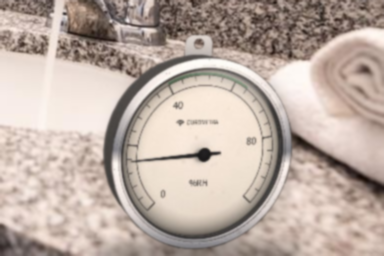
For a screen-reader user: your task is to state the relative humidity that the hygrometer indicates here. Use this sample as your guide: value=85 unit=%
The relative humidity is value=16 unit=%
